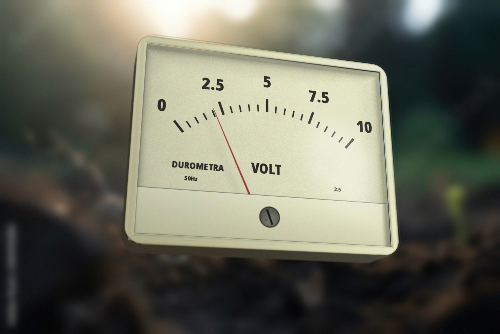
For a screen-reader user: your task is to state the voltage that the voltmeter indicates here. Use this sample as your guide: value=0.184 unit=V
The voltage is value=2 unit=V
